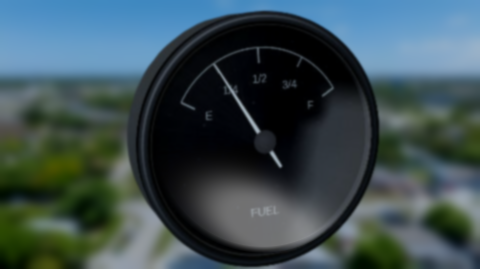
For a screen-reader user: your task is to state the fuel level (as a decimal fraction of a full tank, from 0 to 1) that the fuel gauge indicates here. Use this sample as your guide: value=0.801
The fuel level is value=0.25
